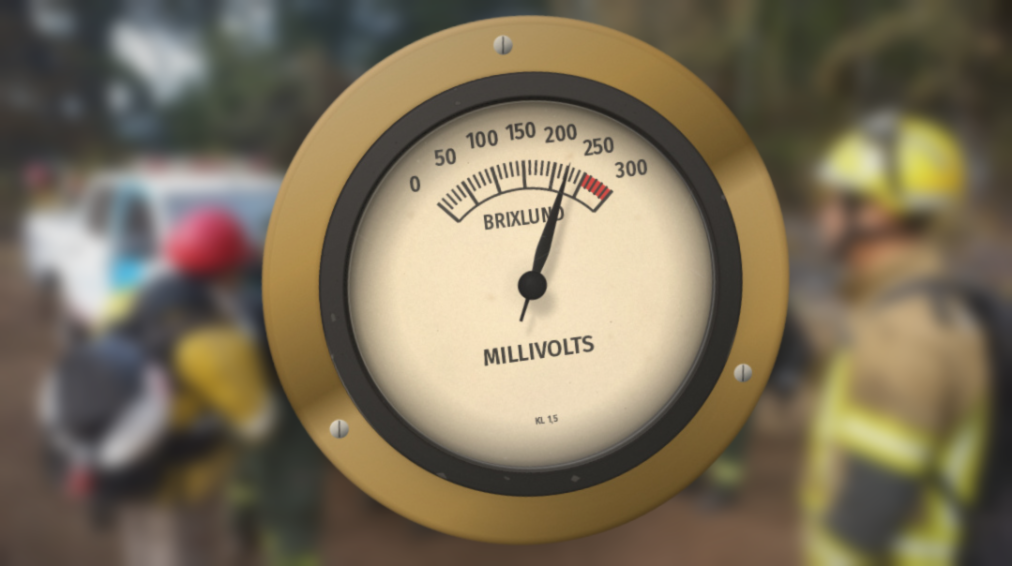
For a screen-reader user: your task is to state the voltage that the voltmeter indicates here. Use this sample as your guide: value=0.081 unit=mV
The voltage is value=220 unit=mV
